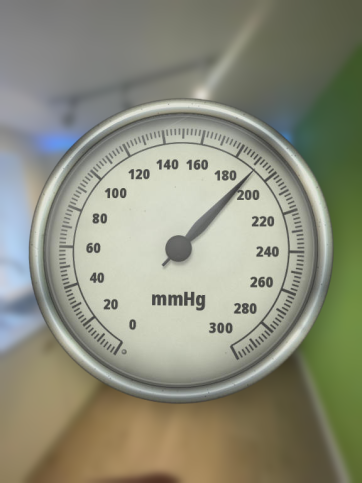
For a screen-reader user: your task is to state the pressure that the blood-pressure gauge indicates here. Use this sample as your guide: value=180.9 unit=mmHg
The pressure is value=192 unit=mmHg
